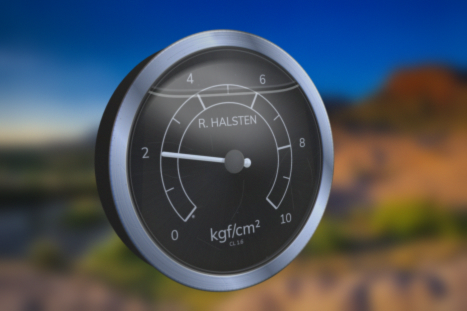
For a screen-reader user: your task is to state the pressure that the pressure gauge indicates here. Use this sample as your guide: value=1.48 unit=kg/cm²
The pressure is value=2 unit=kg/cm²
